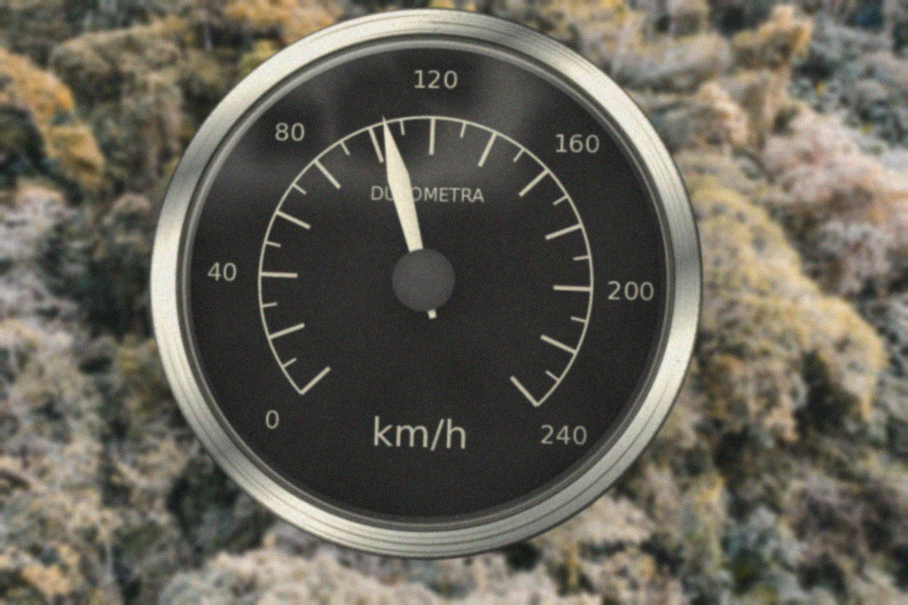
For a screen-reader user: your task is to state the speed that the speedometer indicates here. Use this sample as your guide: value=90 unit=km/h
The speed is value=105 unit=km/h
